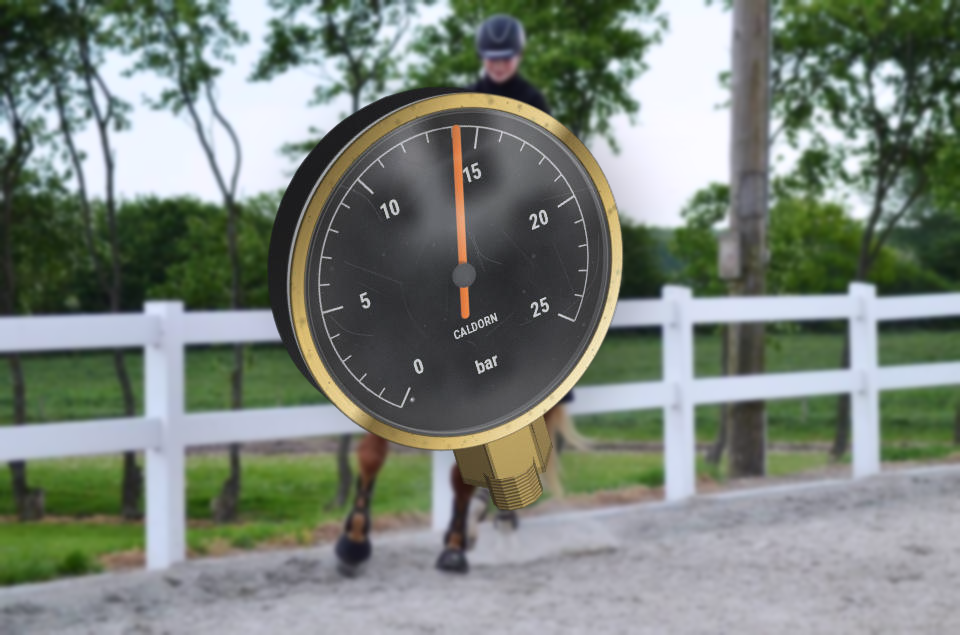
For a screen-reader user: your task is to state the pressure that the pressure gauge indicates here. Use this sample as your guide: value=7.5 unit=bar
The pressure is value=14 unit=bar
